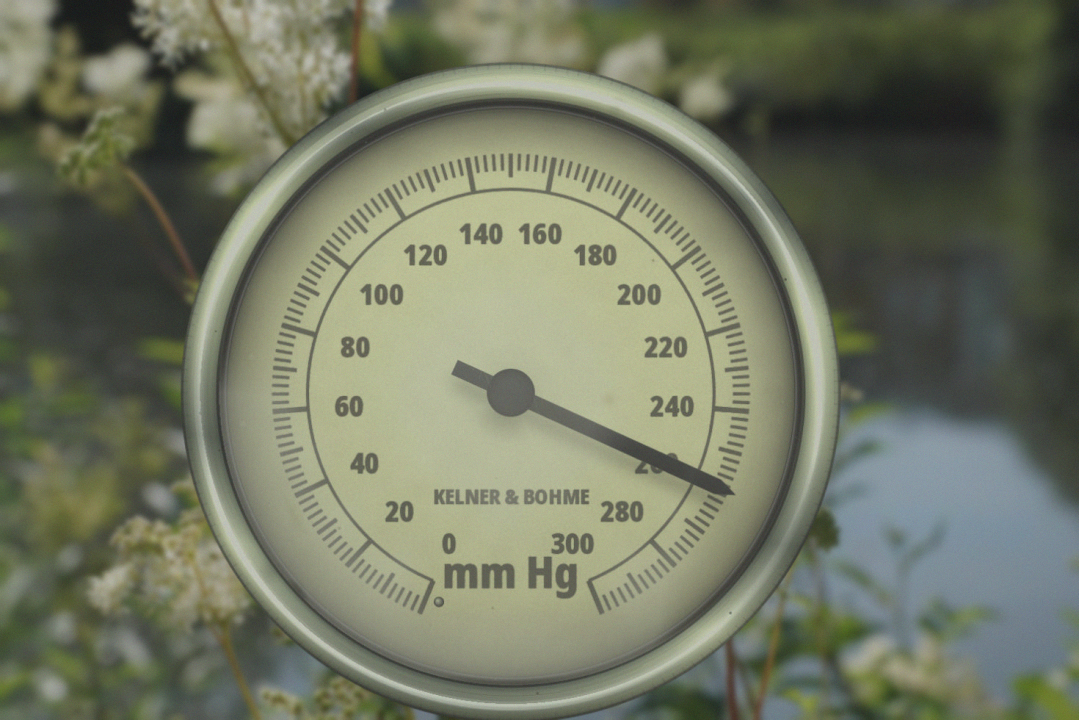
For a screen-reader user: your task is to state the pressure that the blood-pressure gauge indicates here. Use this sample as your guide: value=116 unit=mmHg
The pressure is value=259 unit=mmHg
